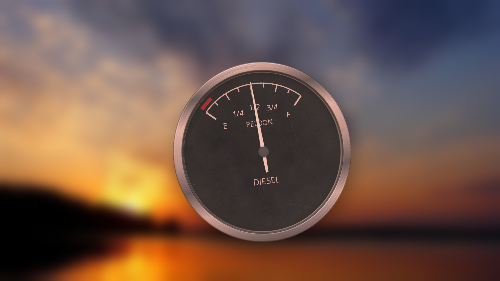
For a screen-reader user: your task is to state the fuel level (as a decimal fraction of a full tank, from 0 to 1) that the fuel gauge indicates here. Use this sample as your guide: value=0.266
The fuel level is value=0.5
